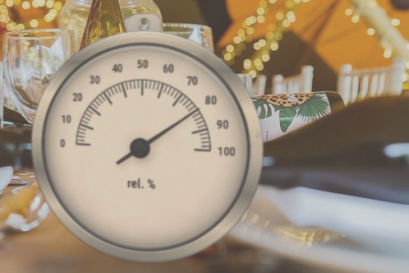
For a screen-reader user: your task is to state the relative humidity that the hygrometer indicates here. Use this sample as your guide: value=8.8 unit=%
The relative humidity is value=80 unit=%
